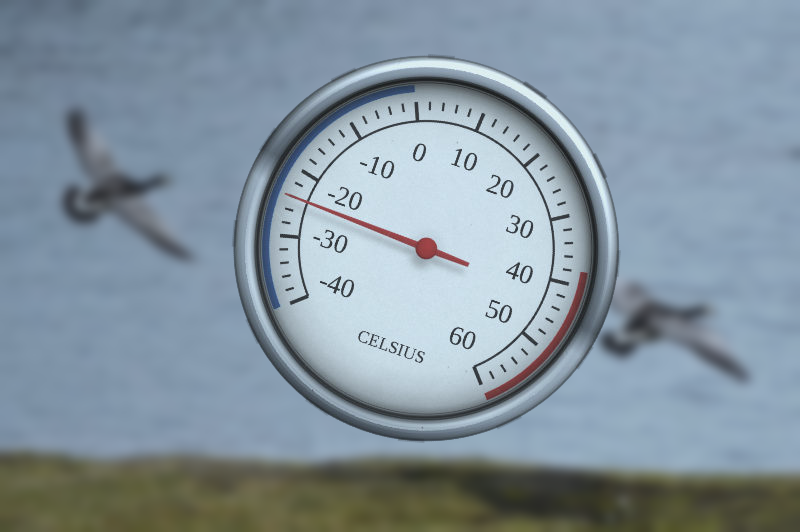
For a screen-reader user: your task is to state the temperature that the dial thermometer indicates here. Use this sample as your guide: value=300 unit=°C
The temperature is value=-24 unit=°C
